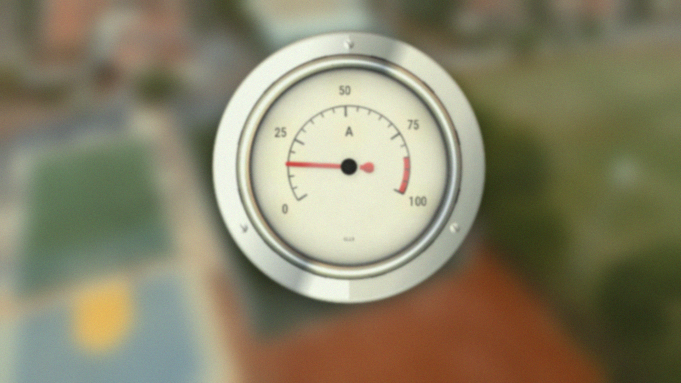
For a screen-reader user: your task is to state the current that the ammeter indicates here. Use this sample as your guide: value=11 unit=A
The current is value=15 unit=A
